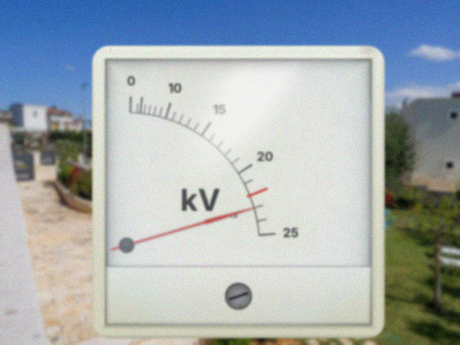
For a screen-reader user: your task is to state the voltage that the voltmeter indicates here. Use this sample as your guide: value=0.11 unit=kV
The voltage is value=23 unit=kV
